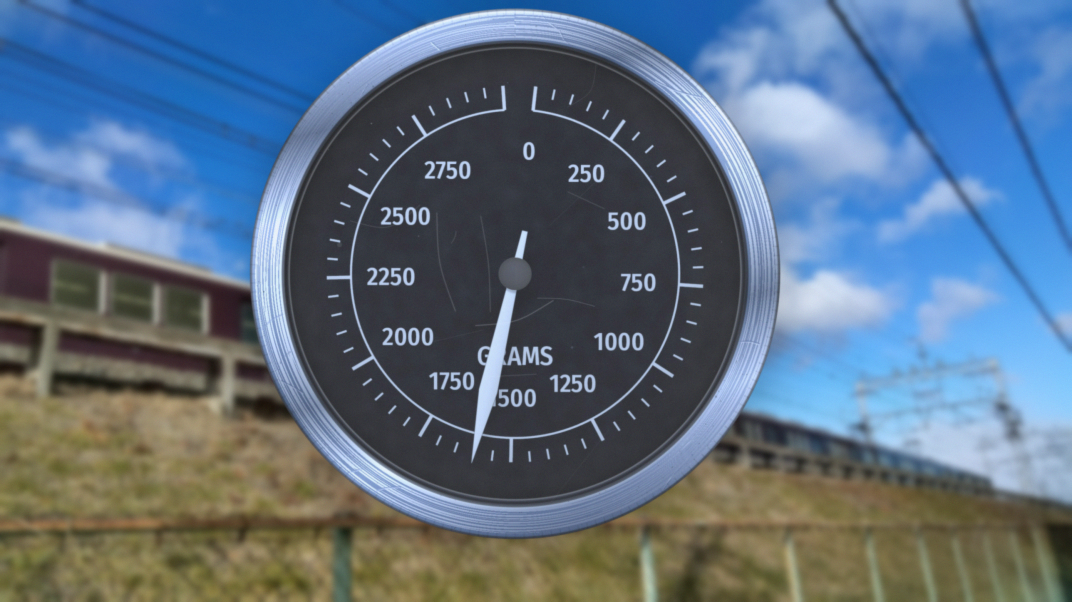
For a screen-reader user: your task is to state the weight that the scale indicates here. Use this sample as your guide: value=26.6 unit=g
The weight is value=1600 unit=g
